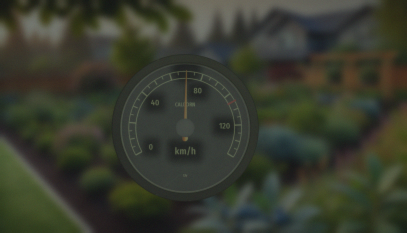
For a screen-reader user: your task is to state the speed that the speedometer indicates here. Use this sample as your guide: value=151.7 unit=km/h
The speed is value=70 unit=km/h
